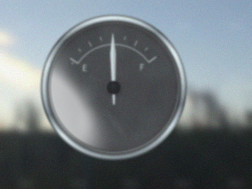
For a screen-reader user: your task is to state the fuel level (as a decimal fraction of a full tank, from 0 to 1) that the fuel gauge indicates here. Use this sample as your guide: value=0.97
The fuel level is value=0.5
